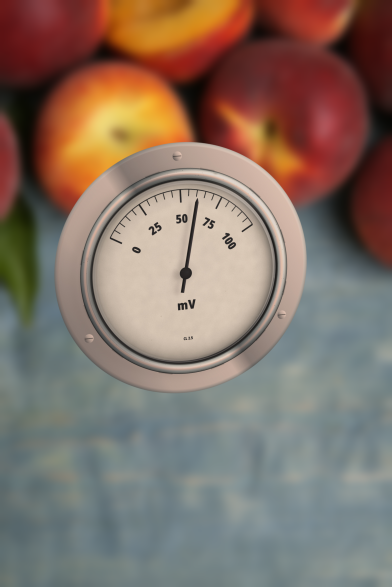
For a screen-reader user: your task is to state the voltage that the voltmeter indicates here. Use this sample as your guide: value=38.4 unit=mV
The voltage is value=60 unit=mV
